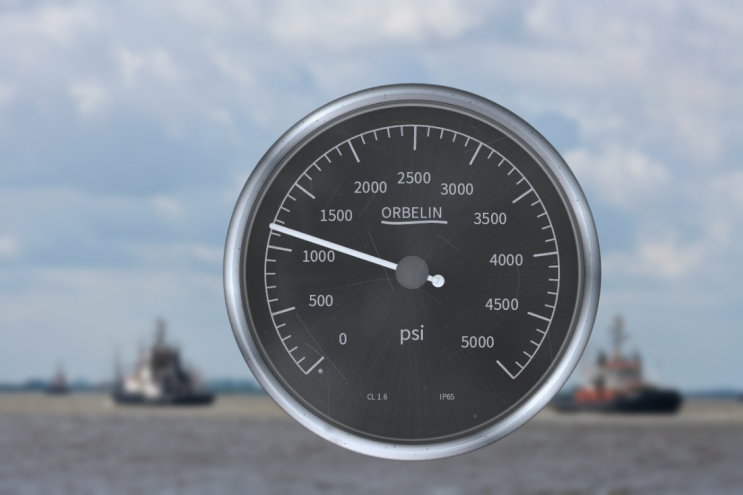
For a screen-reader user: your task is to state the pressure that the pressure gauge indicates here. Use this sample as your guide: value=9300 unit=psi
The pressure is value=1150 unit=psi
